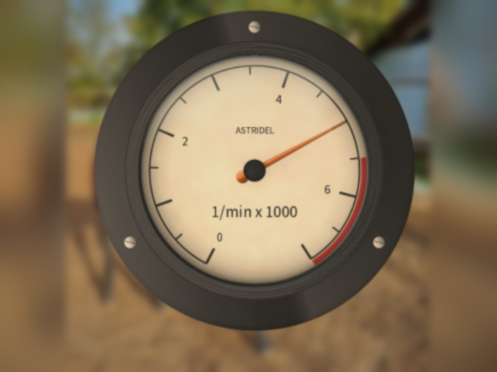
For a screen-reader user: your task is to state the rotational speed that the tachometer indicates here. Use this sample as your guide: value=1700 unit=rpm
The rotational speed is value=5000 unit=rpm
